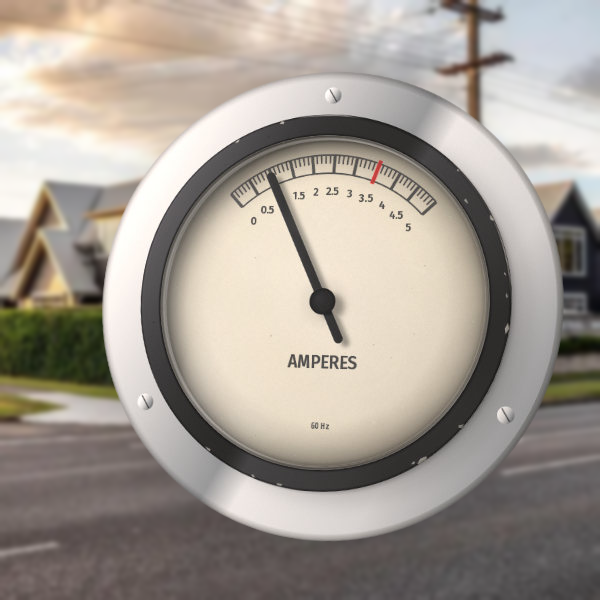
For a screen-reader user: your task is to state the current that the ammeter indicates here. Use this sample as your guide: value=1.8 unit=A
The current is value=1 unit=A
